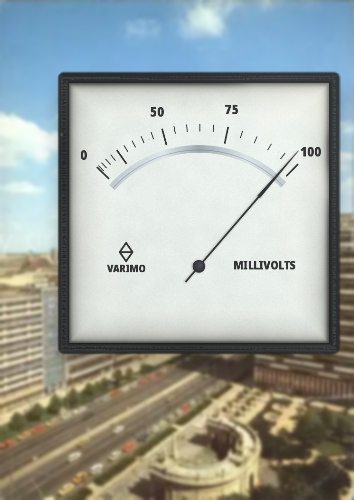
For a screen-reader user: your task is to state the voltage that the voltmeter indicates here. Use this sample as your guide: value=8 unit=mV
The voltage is value=97.5 unit=mV
